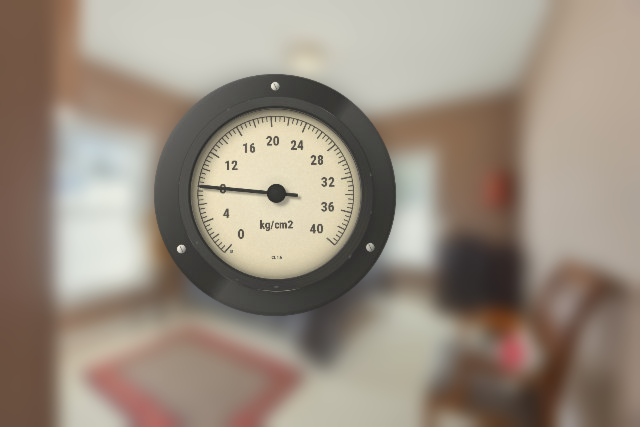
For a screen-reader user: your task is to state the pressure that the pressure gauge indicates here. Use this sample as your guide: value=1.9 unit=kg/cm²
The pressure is value=8 unit=kg/cm²
